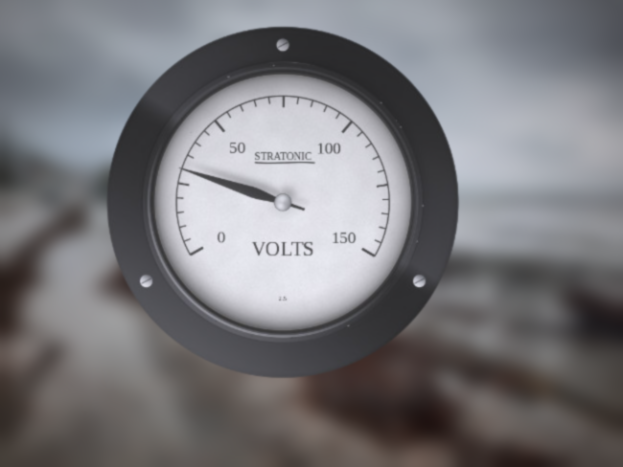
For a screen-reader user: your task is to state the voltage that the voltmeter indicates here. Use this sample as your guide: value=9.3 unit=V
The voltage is value=30 unit=V
